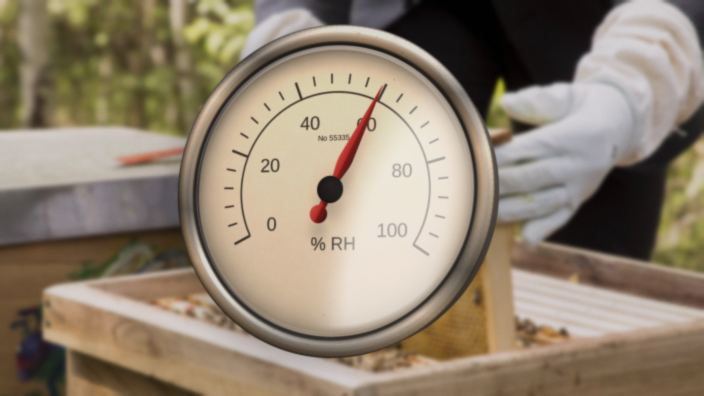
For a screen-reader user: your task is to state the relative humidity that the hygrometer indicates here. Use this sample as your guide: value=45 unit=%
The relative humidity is value=60 unit=%
